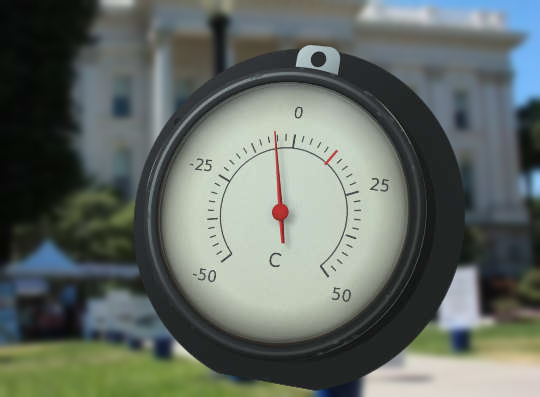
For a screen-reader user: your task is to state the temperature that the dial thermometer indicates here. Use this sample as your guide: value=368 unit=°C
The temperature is value=-5 unit=°C
